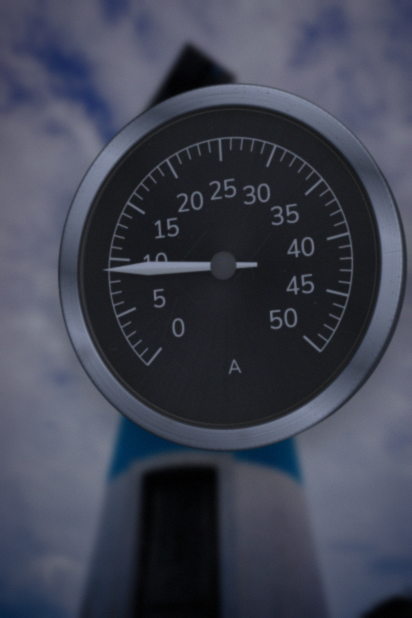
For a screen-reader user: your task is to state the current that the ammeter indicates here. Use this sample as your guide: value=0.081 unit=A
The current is value=9 unit=A
